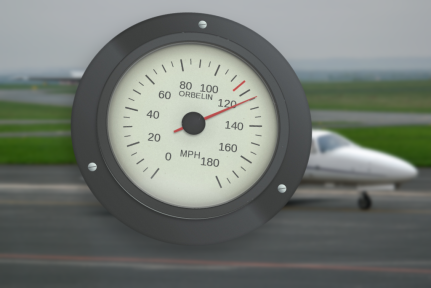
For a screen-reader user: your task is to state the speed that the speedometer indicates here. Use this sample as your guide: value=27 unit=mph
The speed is value=125 unit=mph
